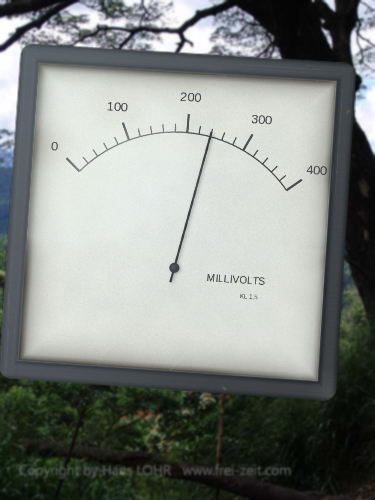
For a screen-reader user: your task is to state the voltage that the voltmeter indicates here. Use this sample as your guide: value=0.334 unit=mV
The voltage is value=240 unit=mV
